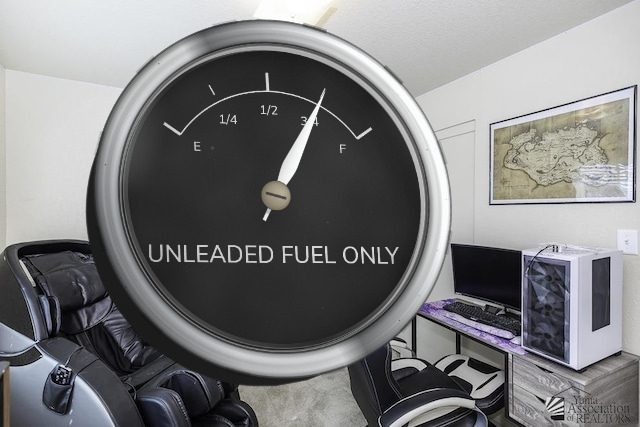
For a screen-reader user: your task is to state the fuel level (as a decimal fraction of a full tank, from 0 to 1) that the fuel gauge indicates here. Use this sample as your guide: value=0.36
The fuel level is value=0.75
